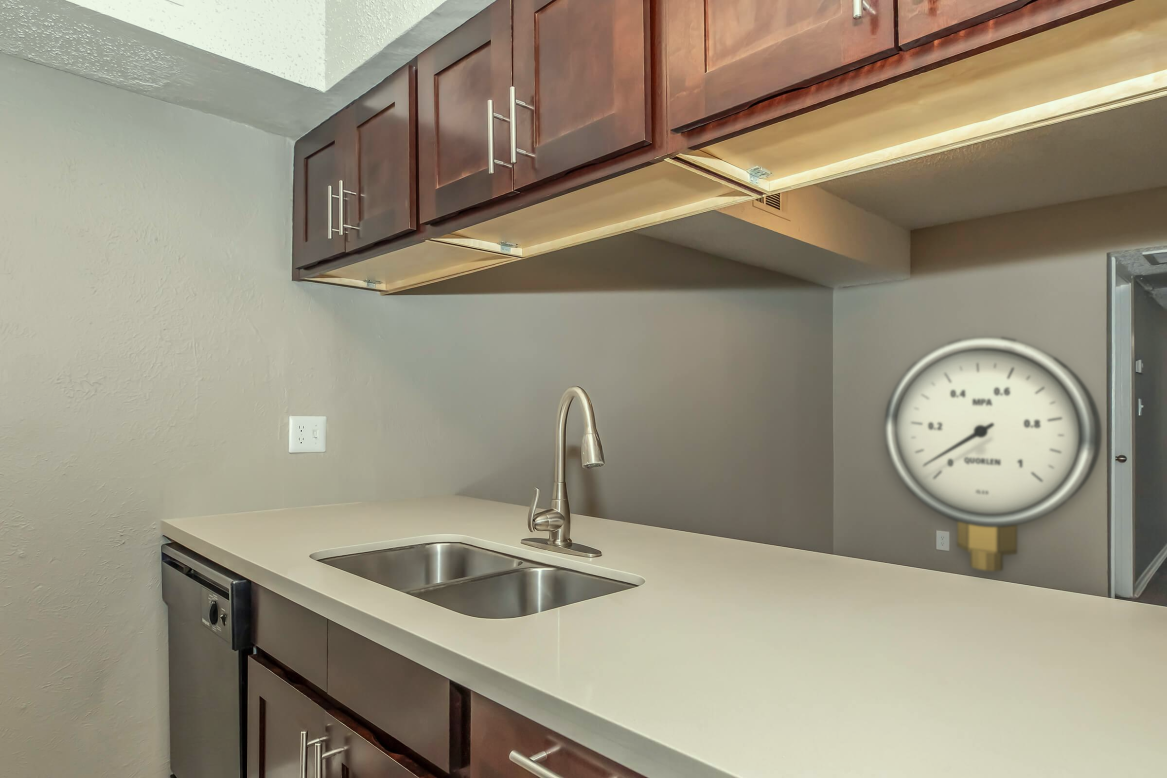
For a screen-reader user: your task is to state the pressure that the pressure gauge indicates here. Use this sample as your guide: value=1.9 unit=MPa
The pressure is value=0.05 unit=MPa
